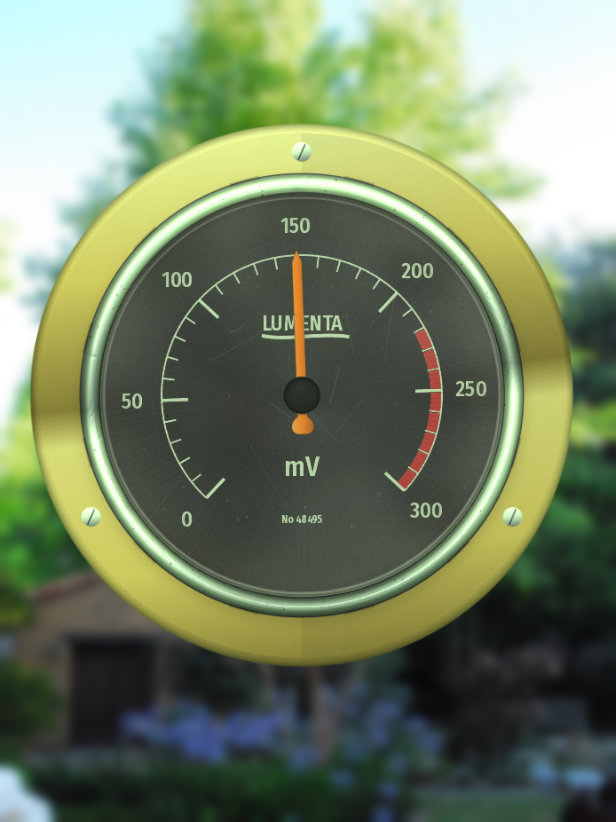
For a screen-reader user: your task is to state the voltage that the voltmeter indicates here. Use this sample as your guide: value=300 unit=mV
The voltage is value=150 unit=mV
